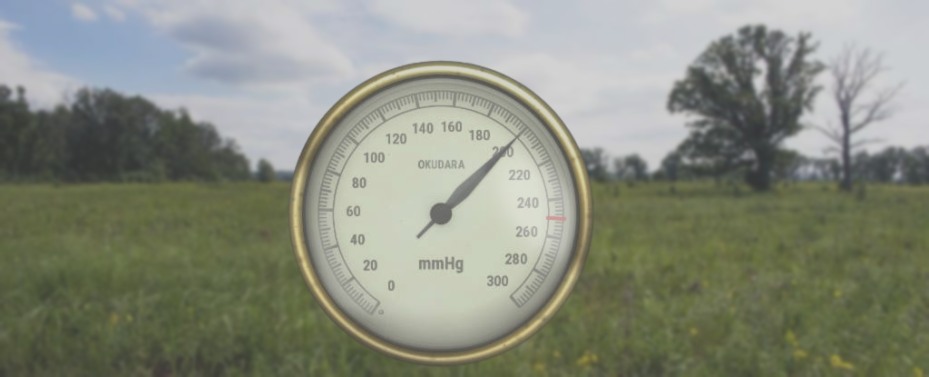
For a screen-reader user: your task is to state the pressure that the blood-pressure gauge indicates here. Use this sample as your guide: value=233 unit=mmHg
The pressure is value=200 unit=mmHg
